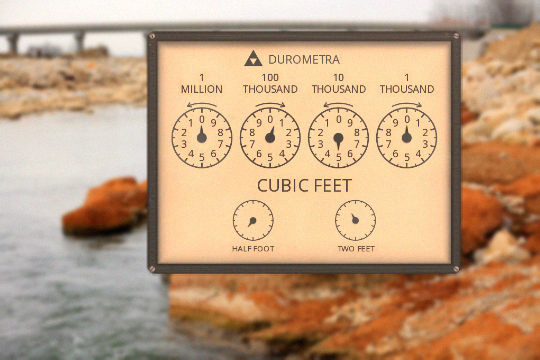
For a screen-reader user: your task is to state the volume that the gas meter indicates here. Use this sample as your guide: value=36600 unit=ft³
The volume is value=5000 unit=ft³
